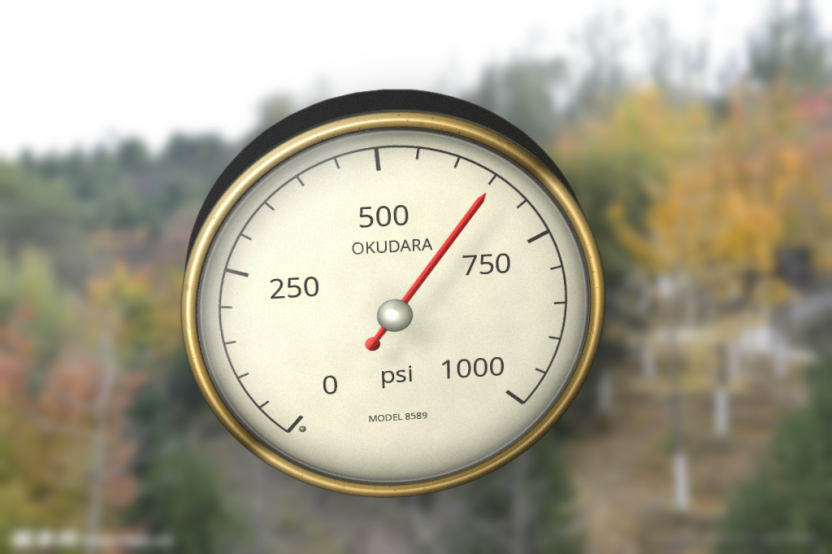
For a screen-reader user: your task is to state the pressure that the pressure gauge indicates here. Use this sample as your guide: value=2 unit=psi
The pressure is value=650 unit=psi
